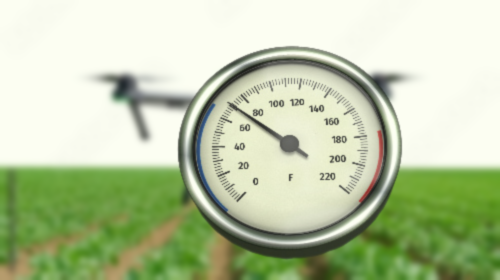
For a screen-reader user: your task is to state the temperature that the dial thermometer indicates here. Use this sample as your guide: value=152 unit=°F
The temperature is value=70 unit=°F
